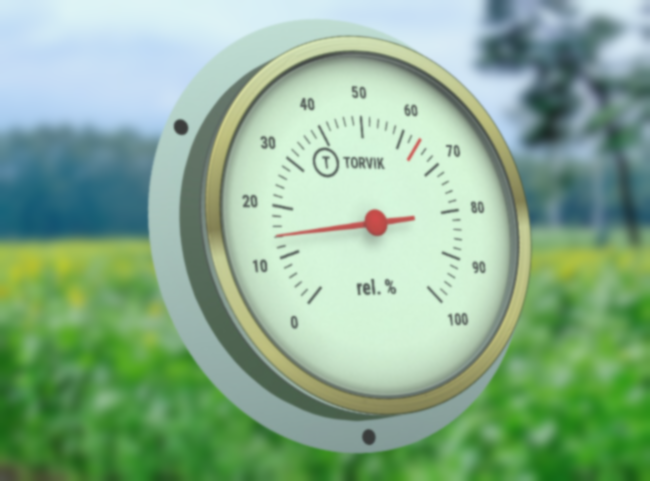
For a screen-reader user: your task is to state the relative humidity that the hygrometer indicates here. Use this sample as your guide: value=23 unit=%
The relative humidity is value=14 unit=%
